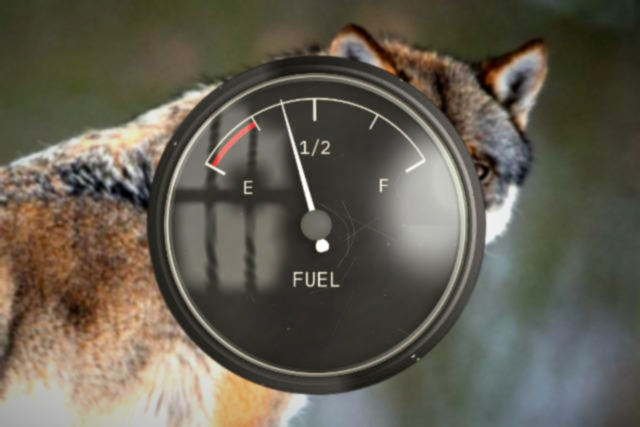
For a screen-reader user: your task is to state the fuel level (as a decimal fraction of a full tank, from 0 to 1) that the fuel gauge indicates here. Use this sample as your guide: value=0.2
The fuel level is value=0.375
